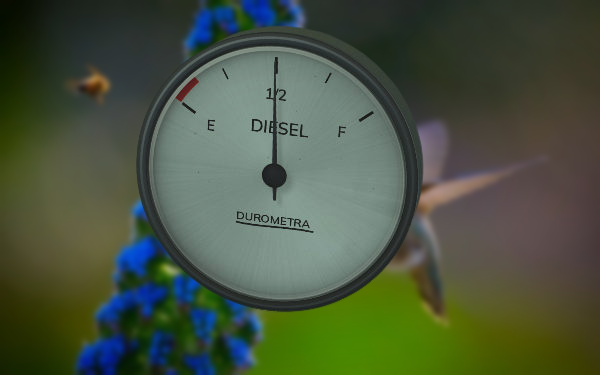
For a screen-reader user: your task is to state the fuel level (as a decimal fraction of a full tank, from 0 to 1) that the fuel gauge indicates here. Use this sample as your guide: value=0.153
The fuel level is value=0.5
